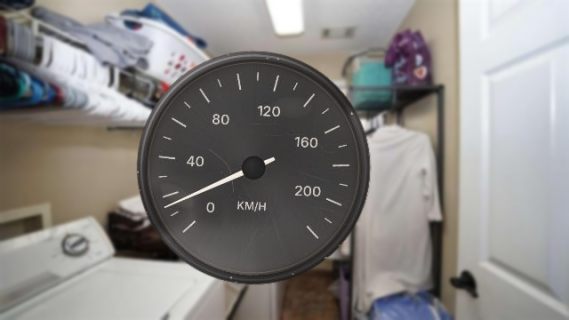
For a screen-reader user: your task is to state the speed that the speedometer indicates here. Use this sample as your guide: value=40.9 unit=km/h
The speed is value=15 unit=km/h
